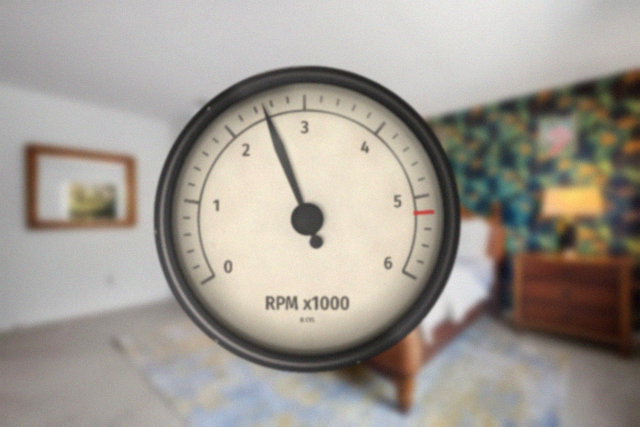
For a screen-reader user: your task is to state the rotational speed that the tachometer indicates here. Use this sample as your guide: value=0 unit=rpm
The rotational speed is value=2500 unit=rpm
